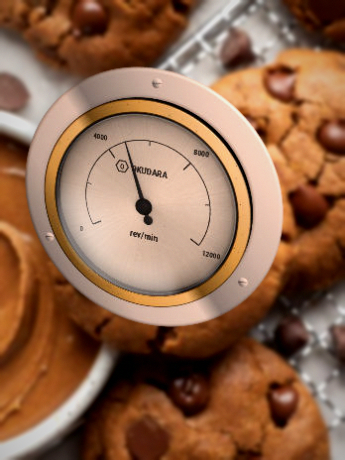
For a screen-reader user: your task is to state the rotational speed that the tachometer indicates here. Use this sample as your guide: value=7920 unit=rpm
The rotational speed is value=5000 unit=rpm
